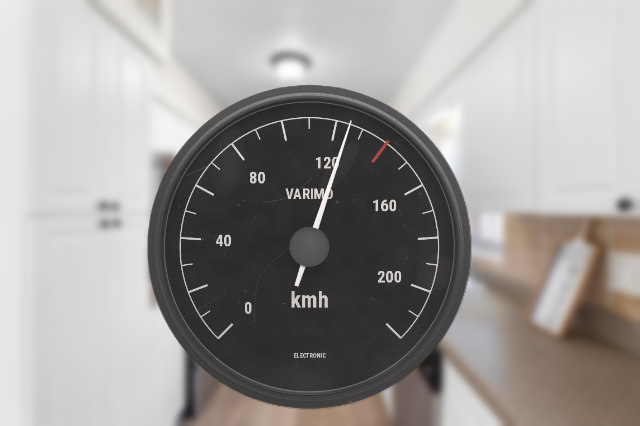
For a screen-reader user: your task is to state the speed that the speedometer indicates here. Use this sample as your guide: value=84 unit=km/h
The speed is value=125 unit=km/h
